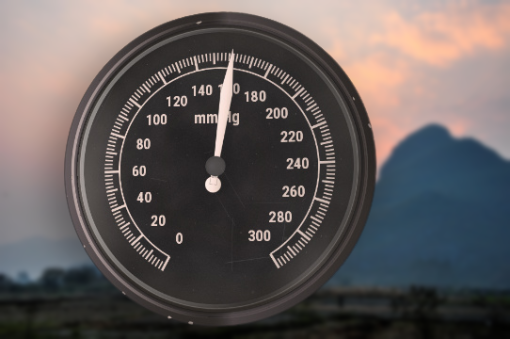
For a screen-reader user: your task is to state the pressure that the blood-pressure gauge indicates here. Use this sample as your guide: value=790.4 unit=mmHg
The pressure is value=160 unit=mmHg
